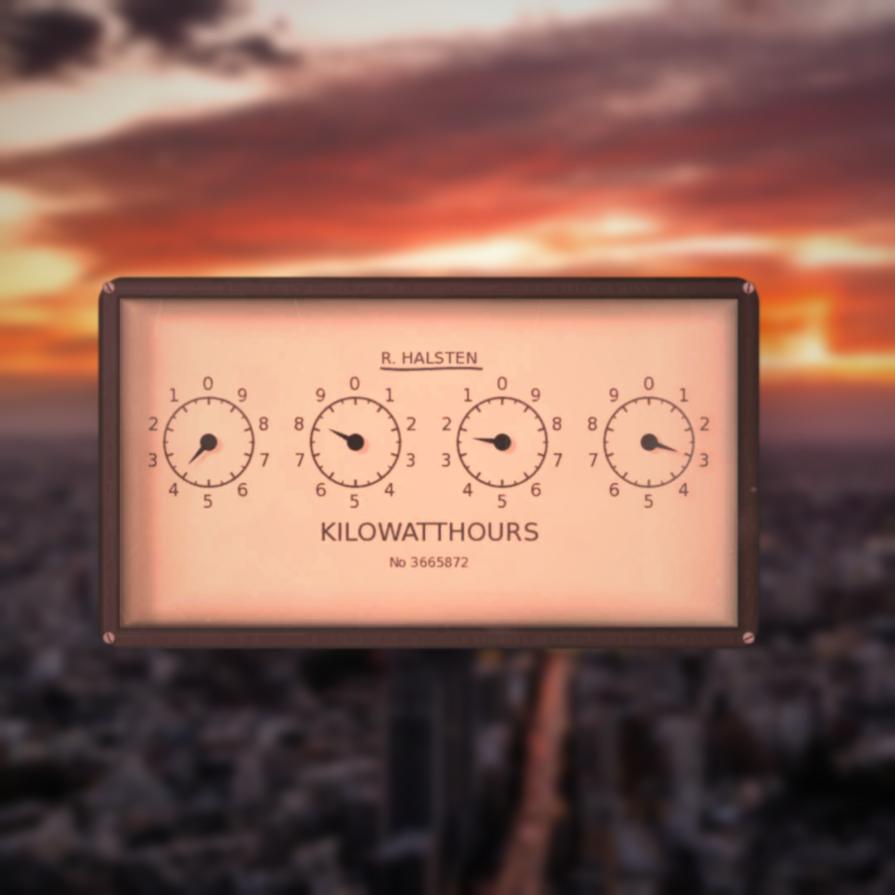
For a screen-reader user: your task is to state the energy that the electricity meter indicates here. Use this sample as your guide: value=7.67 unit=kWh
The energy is value=3823 unit=kWh
